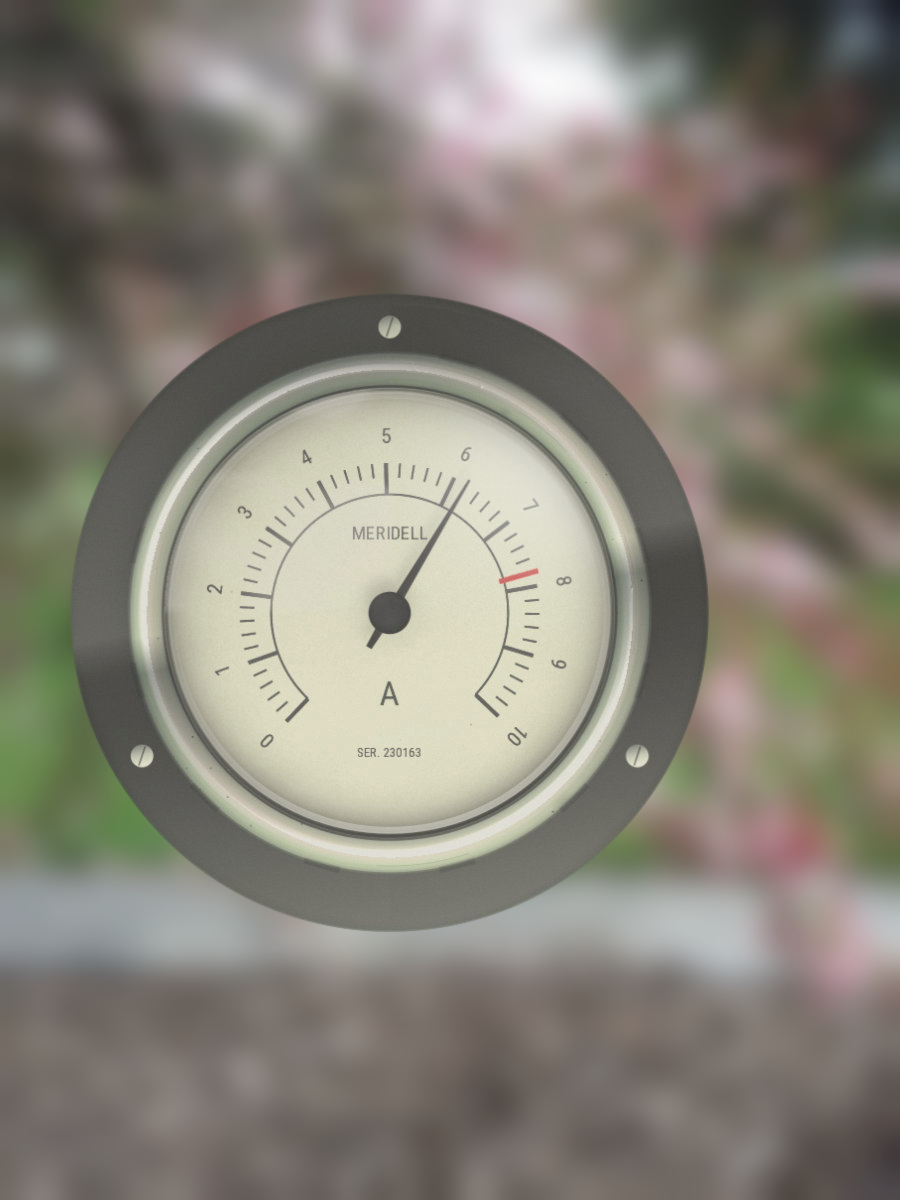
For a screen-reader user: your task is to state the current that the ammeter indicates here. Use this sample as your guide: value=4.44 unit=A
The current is value=6.2 unit=A
